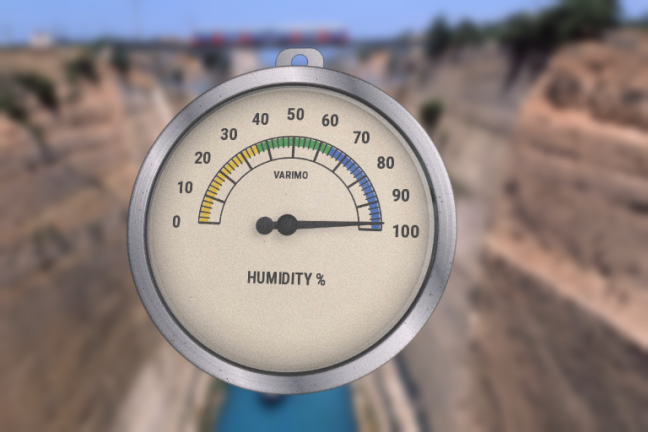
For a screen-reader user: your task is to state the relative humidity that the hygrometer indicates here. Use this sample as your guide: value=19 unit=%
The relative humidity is value=98 unit=%
